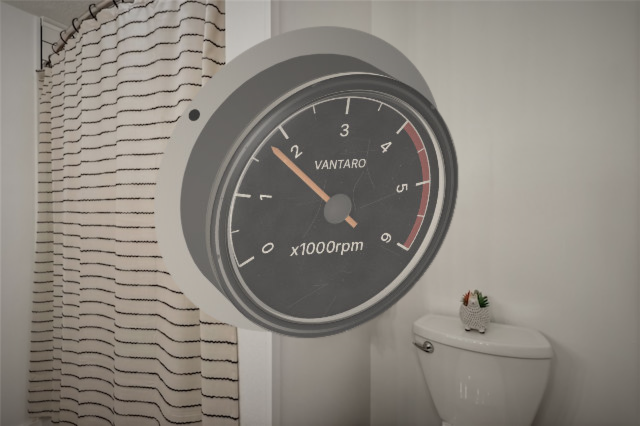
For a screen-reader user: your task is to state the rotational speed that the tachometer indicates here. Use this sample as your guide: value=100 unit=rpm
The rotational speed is value=1750 unit=rpm
